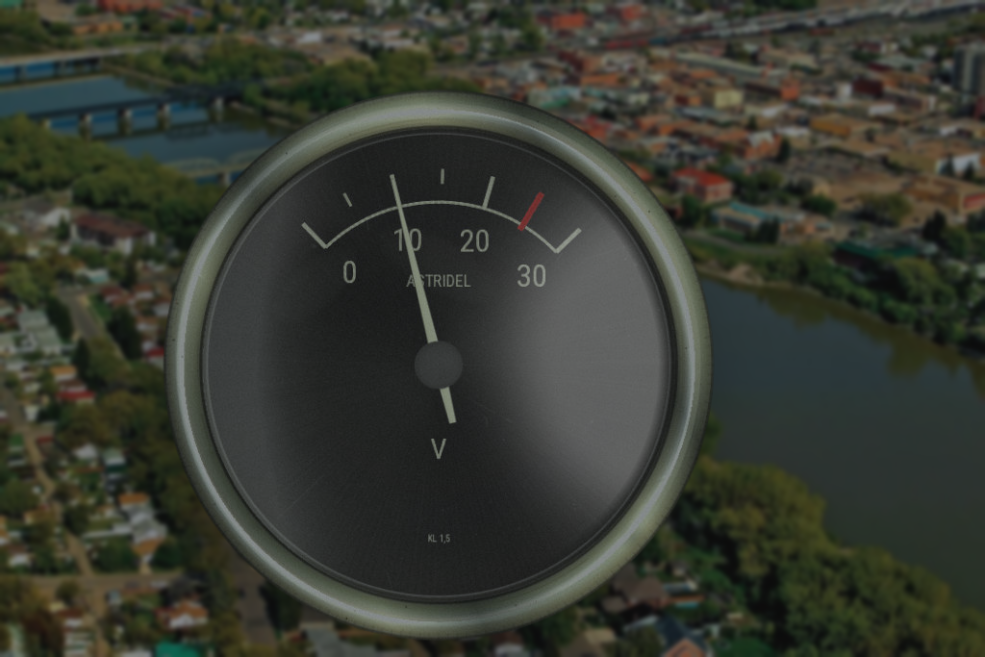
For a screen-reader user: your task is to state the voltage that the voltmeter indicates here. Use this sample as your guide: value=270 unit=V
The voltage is value=10 unit=V
